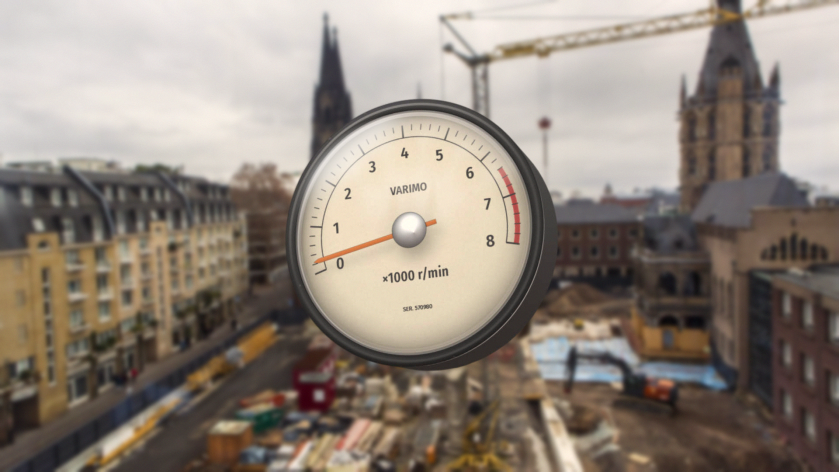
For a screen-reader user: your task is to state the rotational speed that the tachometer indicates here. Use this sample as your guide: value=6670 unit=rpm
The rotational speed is value=200 unit=rpm
